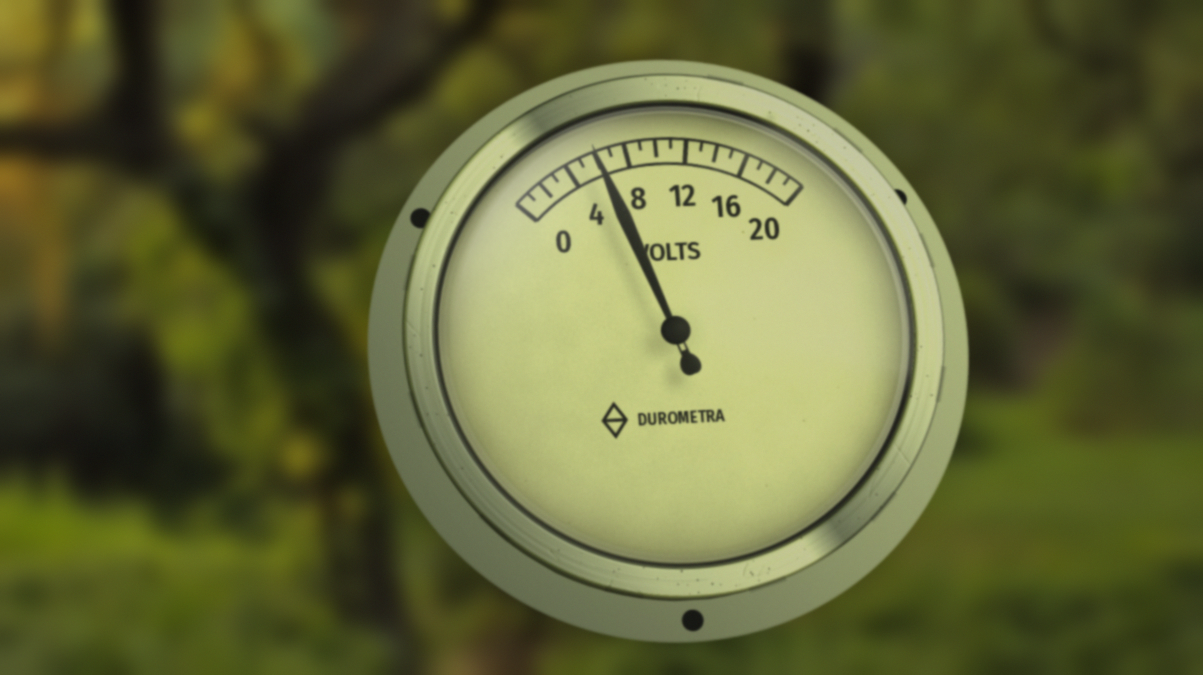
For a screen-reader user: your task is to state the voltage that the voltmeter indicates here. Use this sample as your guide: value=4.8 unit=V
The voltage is value=6 unit=V
